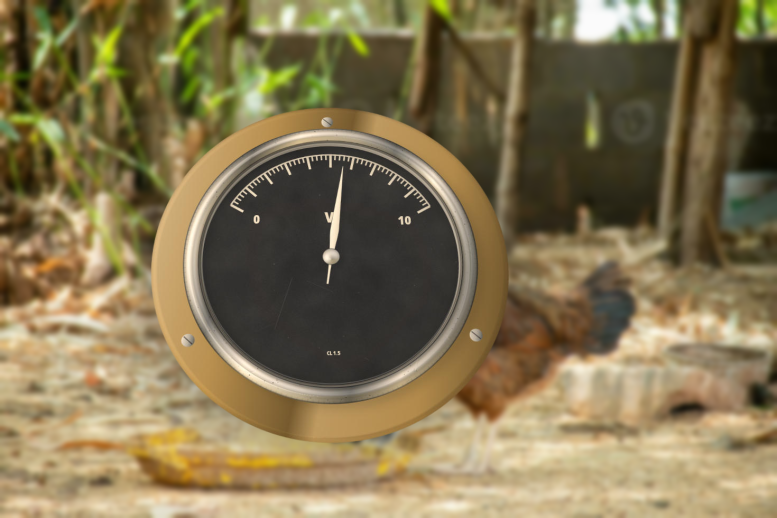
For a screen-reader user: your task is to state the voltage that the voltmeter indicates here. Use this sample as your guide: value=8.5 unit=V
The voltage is value=5.6 unit=V
